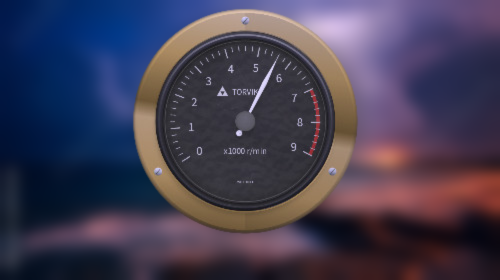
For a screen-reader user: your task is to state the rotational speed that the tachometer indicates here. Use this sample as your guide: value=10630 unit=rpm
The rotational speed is value=5600 unit=rpm
